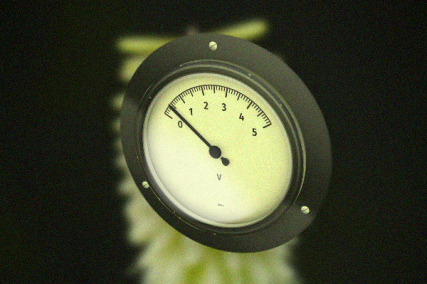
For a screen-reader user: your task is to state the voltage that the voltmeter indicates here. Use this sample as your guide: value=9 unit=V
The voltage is value=0.5 unit=V
